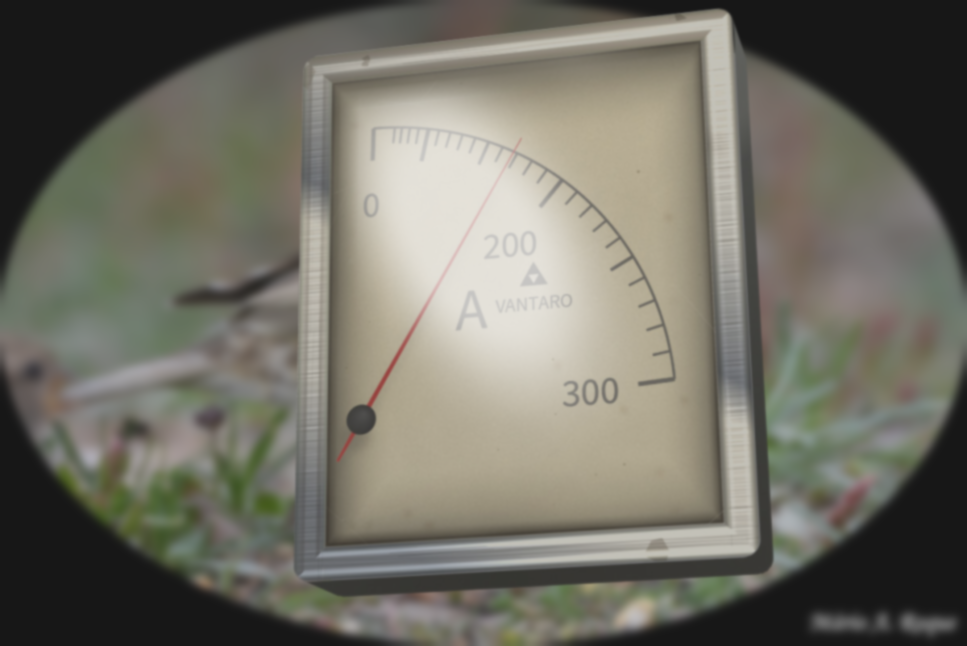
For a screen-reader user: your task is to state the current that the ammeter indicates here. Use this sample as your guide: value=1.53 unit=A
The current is value=170 unit=A
